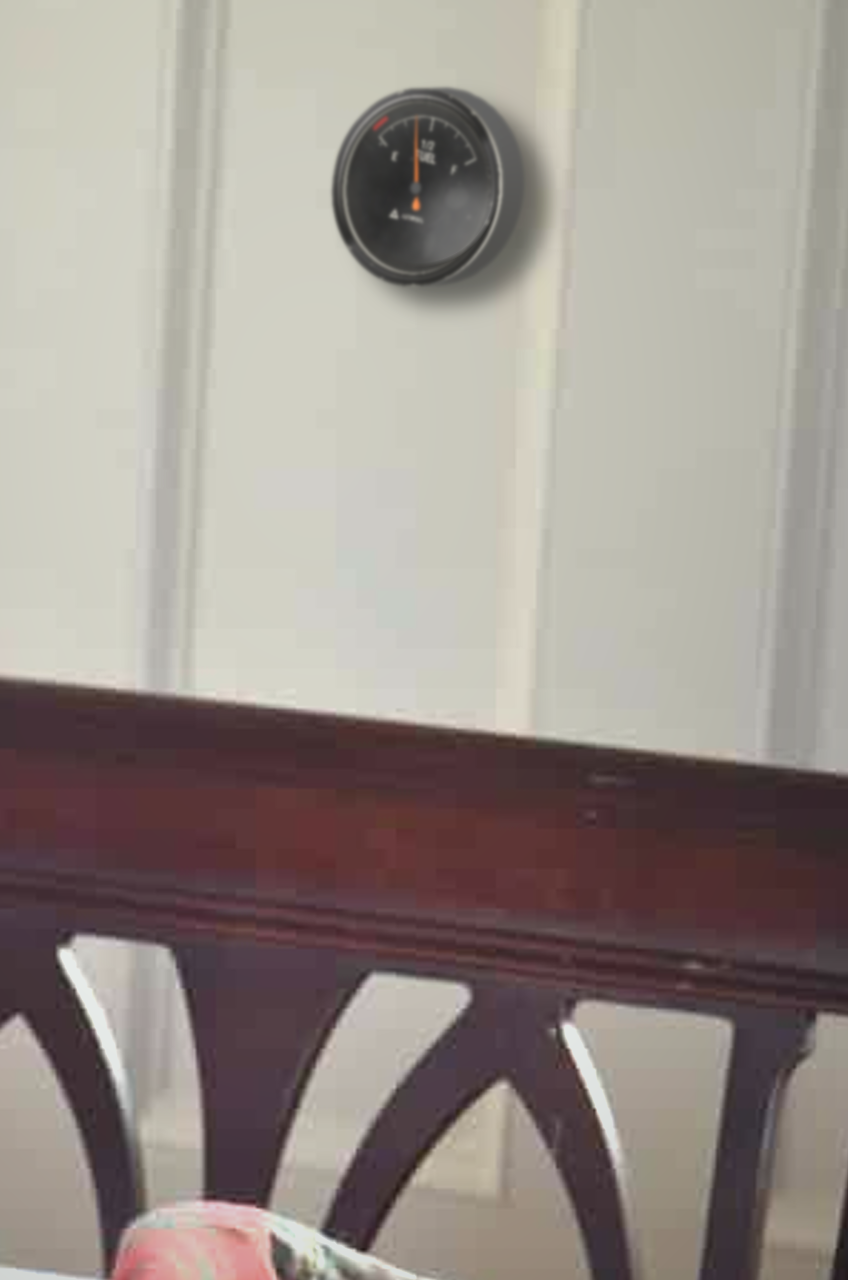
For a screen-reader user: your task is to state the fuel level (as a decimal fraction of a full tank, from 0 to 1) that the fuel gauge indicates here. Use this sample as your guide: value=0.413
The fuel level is value=0.375
